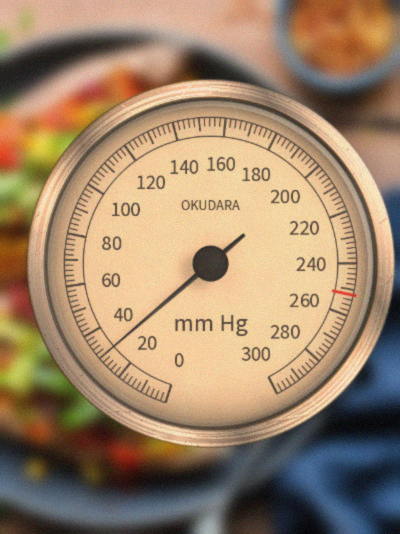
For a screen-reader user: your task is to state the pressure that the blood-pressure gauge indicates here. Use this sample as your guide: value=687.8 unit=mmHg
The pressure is value=30 unit=mmHg
